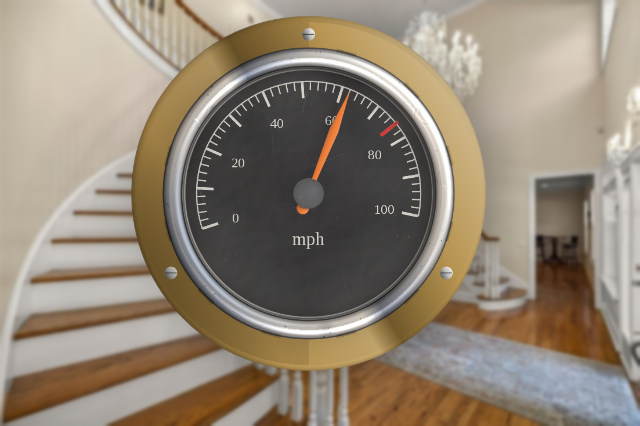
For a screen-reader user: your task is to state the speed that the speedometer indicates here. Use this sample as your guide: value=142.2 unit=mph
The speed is value=62 unit=mph
